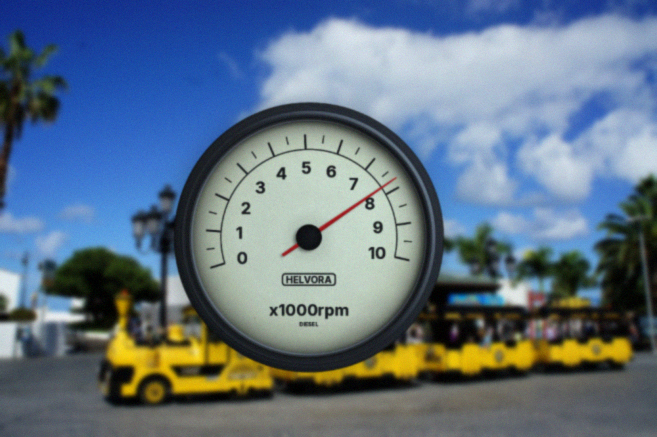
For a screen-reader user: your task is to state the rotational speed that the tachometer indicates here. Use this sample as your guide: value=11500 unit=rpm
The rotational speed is value=7750 unit=rpm
